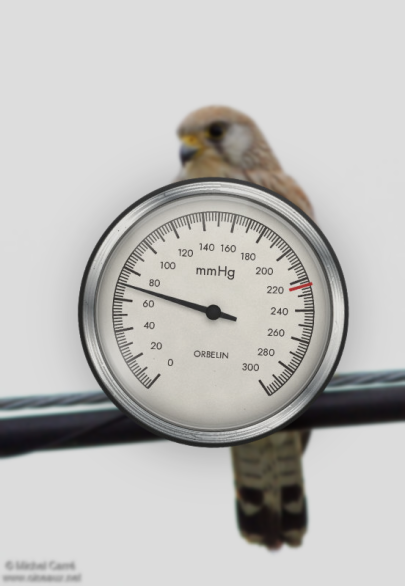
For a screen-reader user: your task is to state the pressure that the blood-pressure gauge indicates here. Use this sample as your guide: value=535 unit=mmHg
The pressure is value=70 unit=mmHg
